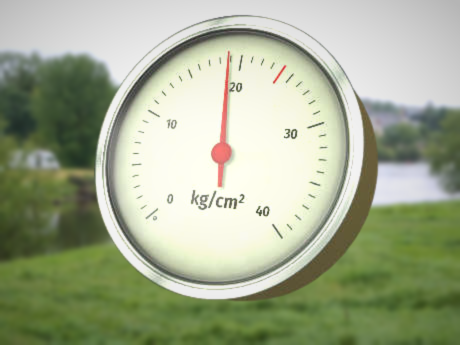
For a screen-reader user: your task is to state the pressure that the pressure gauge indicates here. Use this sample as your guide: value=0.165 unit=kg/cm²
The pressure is value=19 unit=kg/cm²
